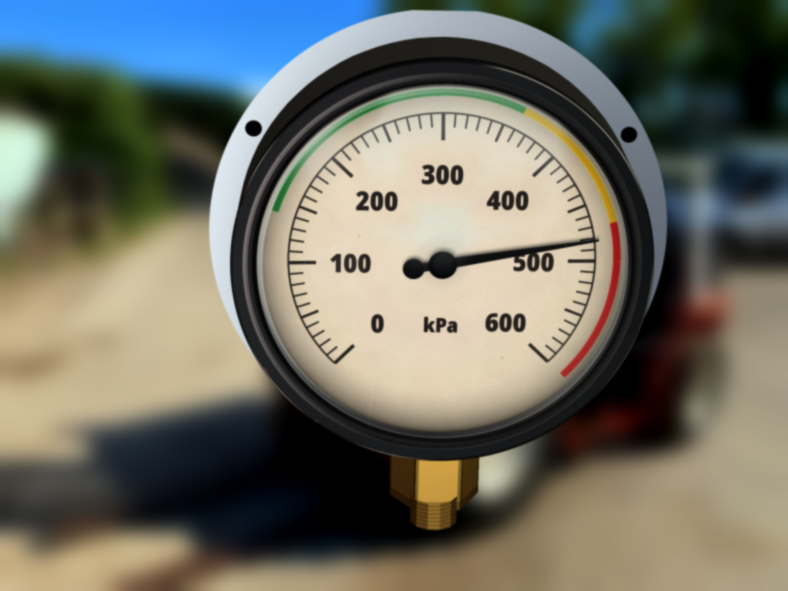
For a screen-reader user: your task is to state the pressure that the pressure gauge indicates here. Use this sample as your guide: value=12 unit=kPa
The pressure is value=480 unit=kPa
